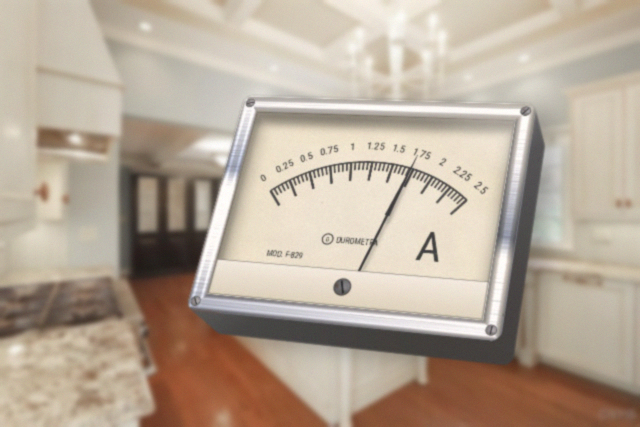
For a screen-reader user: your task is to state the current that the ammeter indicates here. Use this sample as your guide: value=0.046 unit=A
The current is value=1.75 unit=A
